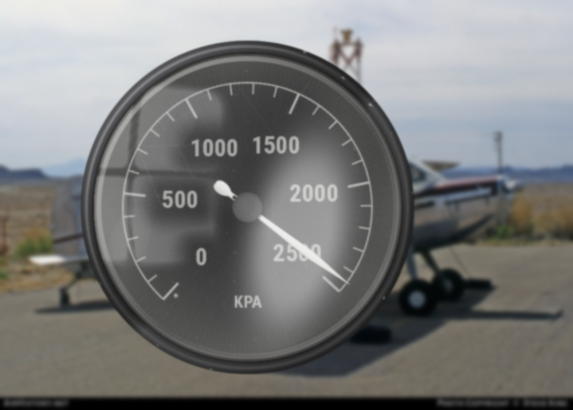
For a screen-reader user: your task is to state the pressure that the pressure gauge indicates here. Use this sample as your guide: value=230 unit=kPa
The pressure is value=2450 unit=kPa
